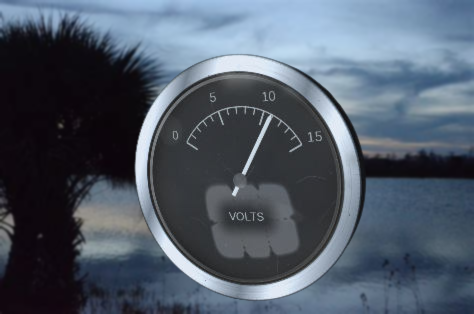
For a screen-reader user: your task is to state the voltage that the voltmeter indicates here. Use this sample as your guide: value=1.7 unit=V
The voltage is value=11 unit=V
